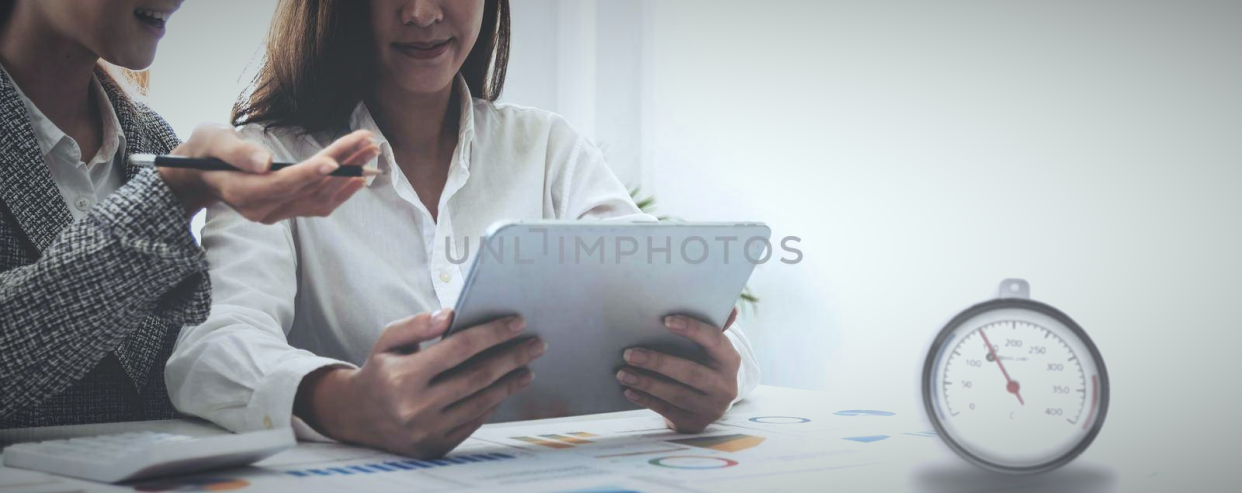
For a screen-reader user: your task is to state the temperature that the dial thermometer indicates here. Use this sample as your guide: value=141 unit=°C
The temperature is value=150 unit=°C
